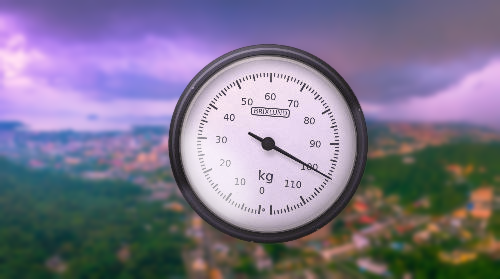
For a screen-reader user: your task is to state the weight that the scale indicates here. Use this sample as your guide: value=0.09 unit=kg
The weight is value=100 unit=kg
